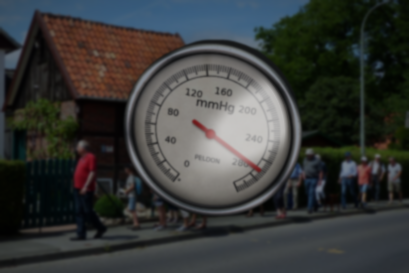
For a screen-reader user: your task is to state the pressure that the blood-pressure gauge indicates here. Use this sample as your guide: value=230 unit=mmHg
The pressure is value=270 unit=mmHg
